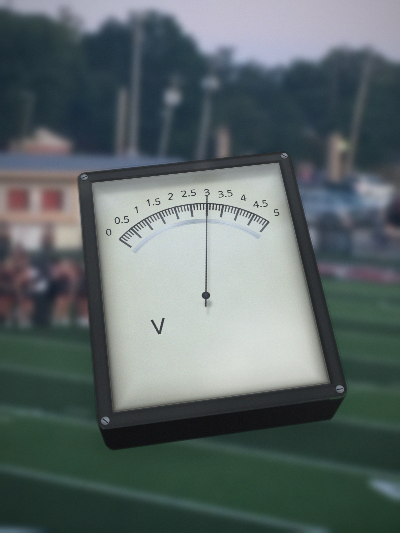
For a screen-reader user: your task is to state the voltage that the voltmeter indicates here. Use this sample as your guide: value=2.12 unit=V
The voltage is value=3 unit=V
